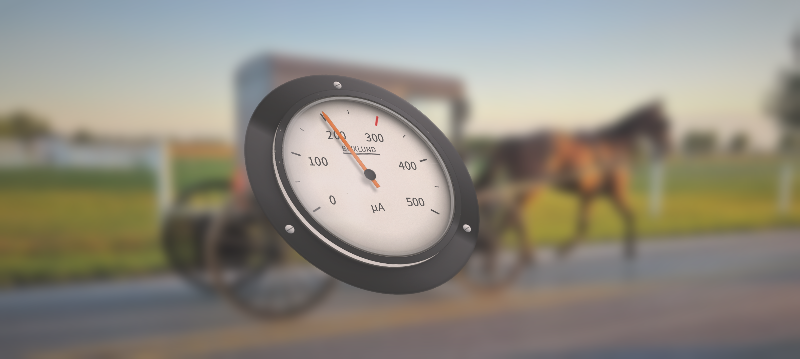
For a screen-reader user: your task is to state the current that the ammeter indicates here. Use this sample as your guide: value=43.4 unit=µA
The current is value=200 unit=µA
